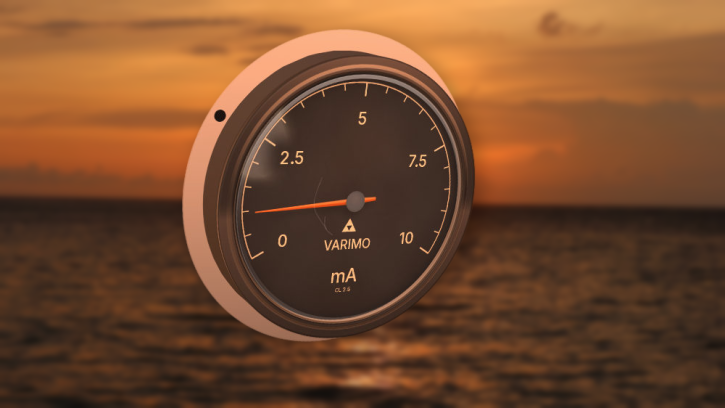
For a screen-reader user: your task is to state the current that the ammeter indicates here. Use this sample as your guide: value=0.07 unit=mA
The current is value=1 unit=mA
